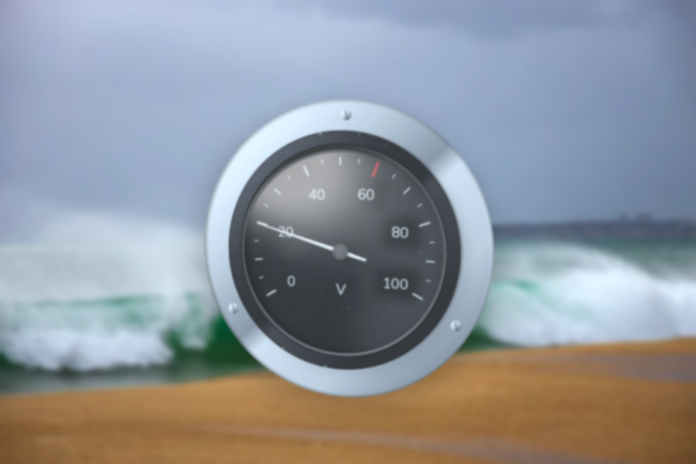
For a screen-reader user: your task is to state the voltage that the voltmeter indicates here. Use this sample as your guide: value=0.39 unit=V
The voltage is value=20 unit=V
